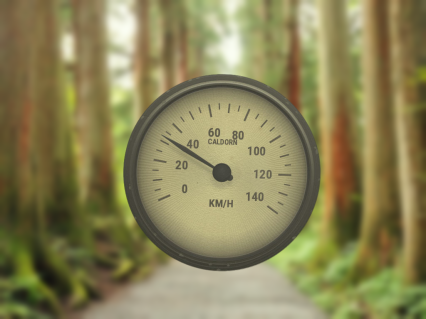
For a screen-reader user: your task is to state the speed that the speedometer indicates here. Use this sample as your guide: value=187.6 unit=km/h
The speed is value=32.5 unit=km/h
